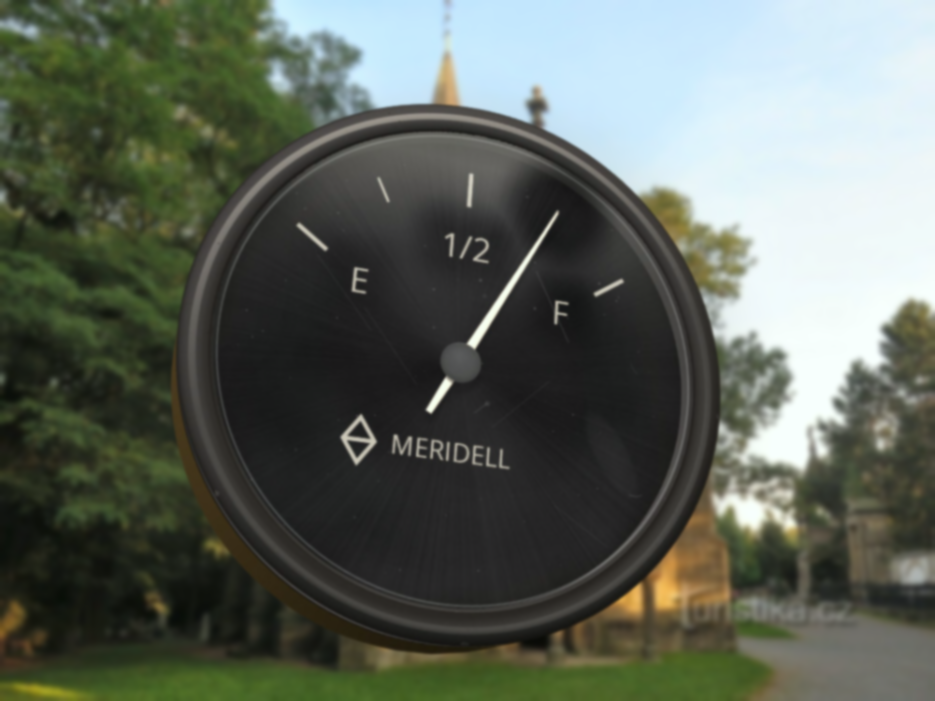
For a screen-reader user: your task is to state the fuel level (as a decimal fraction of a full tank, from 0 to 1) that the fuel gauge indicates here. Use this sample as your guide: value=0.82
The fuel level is value=0.75
